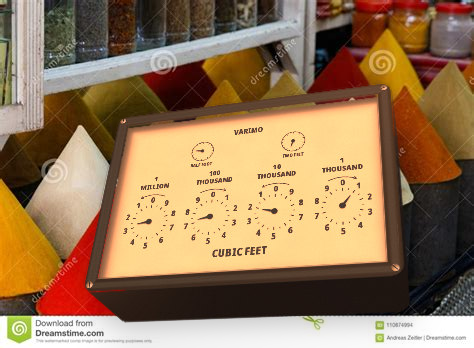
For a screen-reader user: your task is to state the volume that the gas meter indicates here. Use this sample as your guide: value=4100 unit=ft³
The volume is value=272100 unit=ft³
